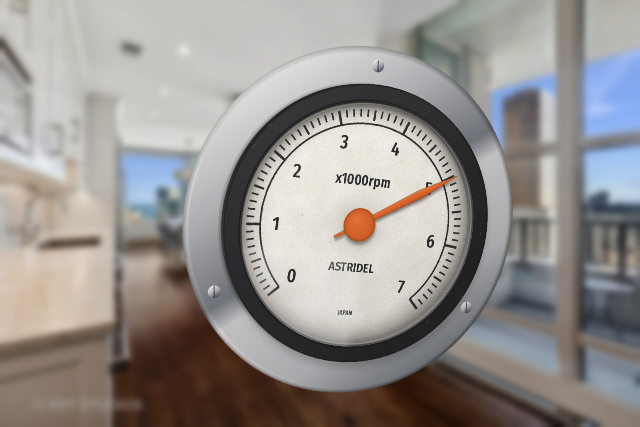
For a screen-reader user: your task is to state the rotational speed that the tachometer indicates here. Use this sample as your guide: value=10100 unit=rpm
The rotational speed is value=5000 unit=rpm
